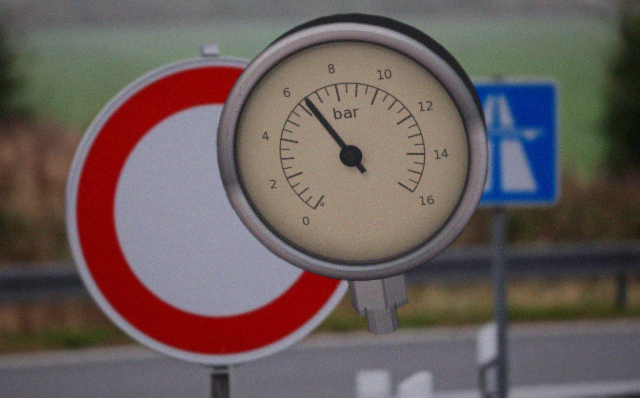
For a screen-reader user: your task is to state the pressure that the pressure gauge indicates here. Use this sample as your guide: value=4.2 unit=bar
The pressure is value=6.5 unit=bar
